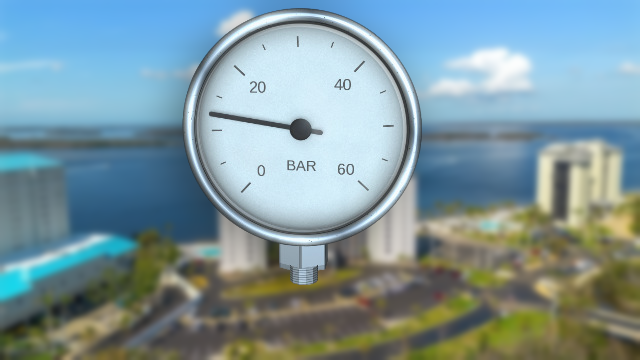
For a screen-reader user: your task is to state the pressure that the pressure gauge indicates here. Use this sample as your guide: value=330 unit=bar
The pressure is value=12.5 unit=bar
